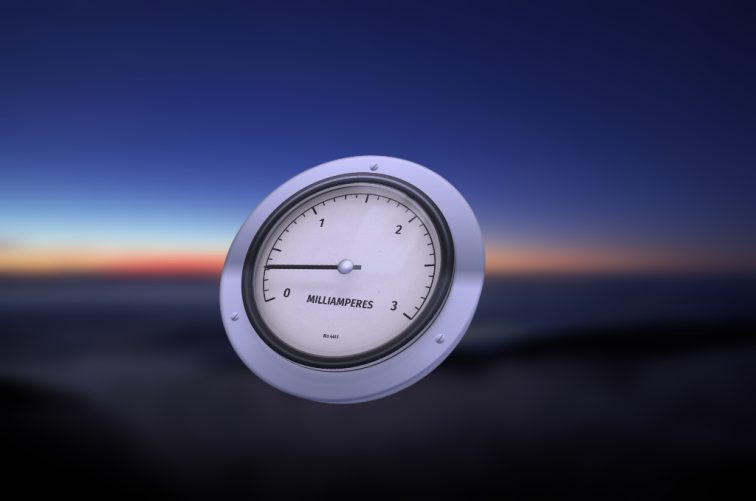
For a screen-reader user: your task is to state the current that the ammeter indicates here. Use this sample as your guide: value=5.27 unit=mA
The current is value=0.3 unit=mA
